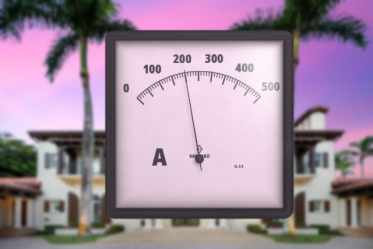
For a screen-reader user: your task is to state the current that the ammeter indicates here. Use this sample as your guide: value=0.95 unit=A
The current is value=200 unit=A
